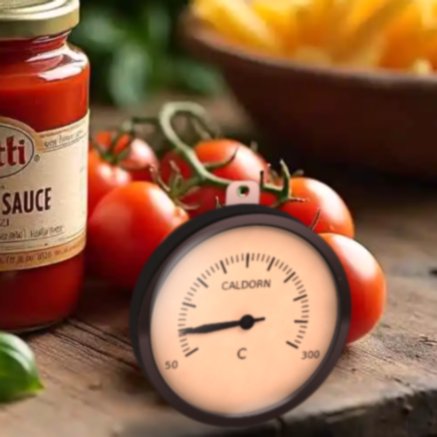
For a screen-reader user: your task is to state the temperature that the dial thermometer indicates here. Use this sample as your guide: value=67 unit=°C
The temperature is value=75 unit=°C
